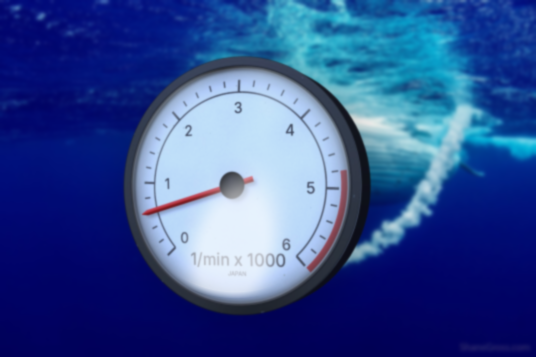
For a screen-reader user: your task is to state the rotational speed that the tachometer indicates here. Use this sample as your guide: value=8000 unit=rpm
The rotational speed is value=600 unit=rpm
